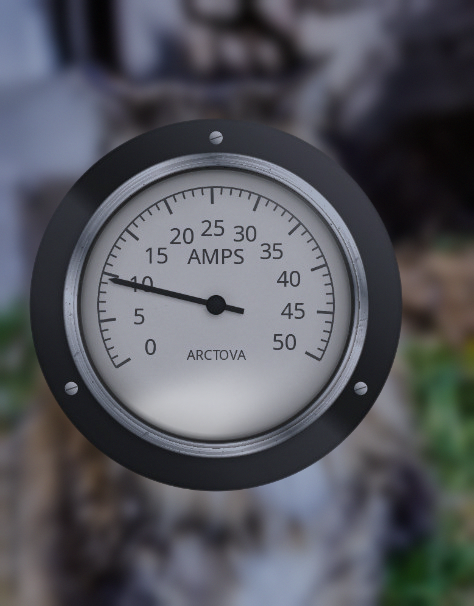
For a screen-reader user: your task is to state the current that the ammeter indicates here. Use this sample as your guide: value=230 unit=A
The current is value=9.5 unit=A
